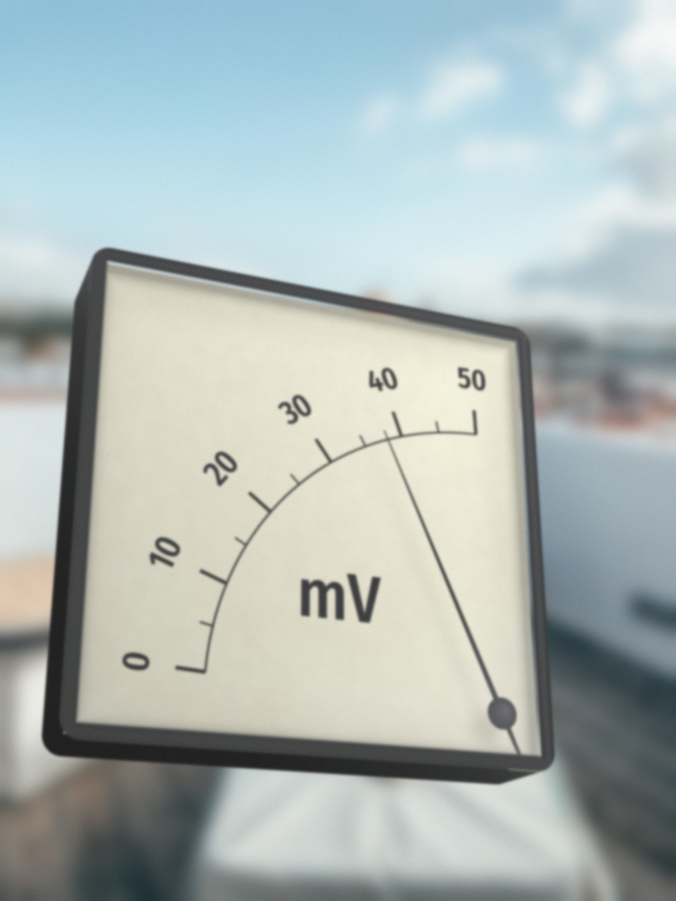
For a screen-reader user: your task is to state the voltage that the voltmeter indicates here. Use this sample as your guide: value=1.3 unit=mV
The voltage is value=37.5 unit=mV
